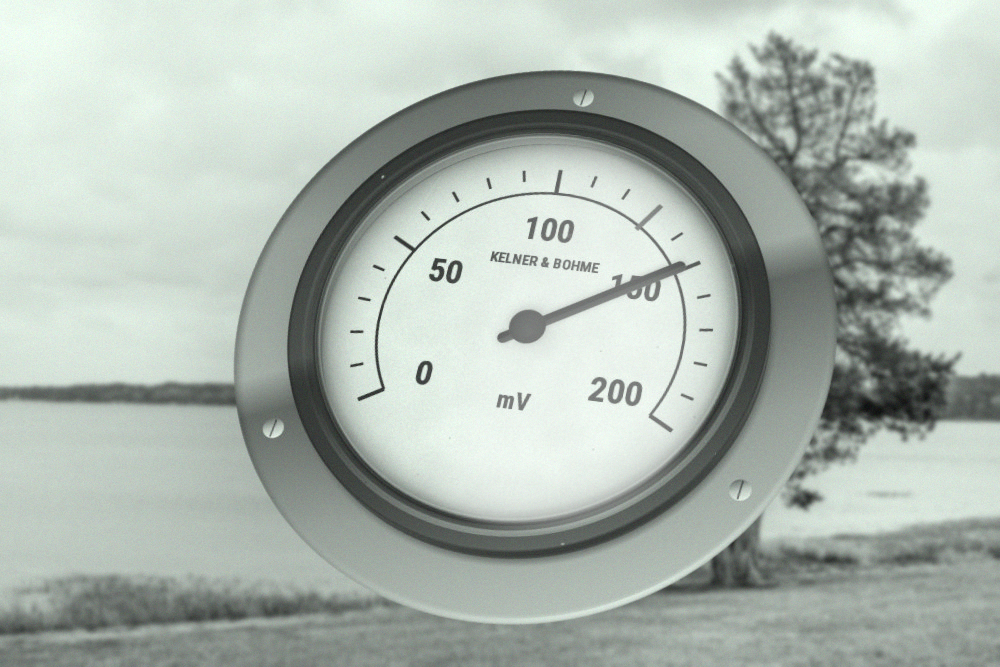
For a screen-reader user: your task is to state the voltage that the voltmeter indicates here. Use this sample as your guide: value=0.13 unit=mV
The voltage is value=150 unit=mV
